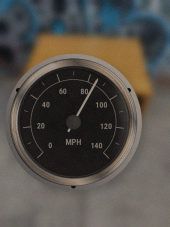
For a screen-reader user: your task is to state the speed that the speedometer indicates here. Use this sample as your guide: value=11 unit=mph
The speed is value=85 unit=mph
